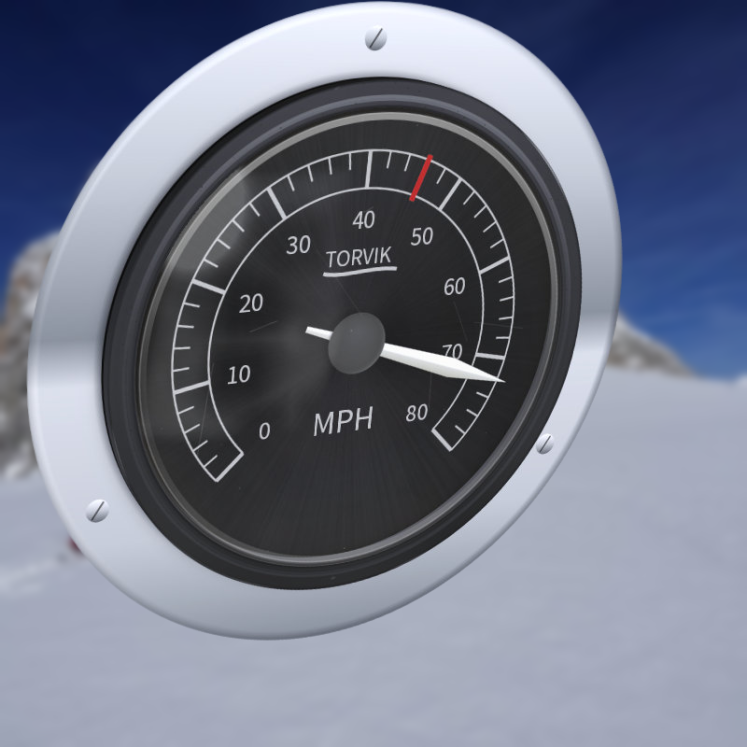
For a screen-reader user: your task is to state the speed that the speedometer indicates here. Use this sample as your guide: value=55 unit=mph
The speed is value=72 unit=mph
